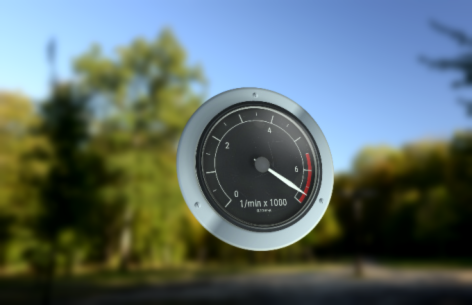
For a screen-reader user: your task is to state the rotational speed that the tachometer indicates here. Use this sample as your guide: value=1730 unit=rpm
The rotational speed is value=6750 unit=rpm
